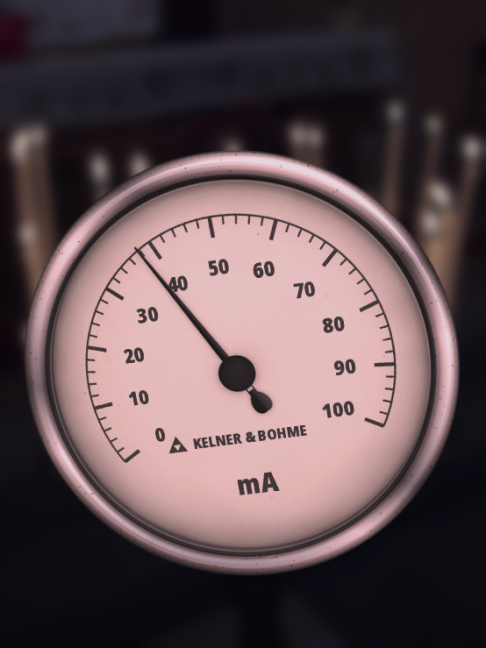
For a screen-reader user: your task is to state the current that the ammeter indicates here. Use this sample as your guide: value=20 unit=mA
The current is value=38 unit=mA
